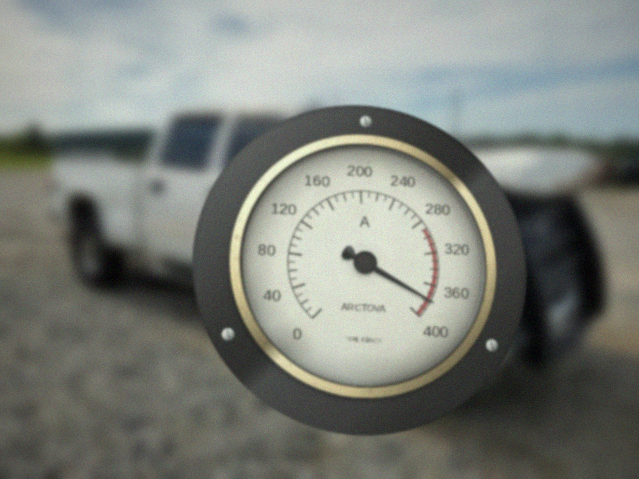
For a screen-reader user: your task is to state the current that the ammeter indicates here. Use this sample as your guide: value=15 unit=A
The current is value=380 unit=A
